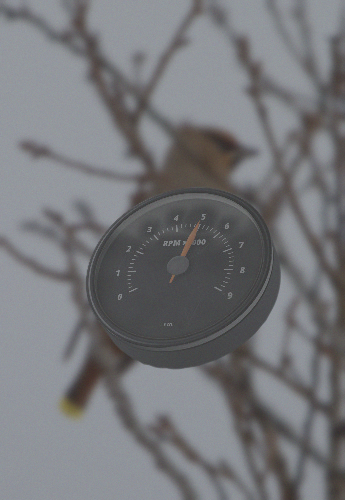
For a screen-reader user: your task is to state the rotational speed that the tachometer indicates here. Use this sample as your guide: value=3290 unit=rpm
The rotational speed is value=5000 unit=rpm
